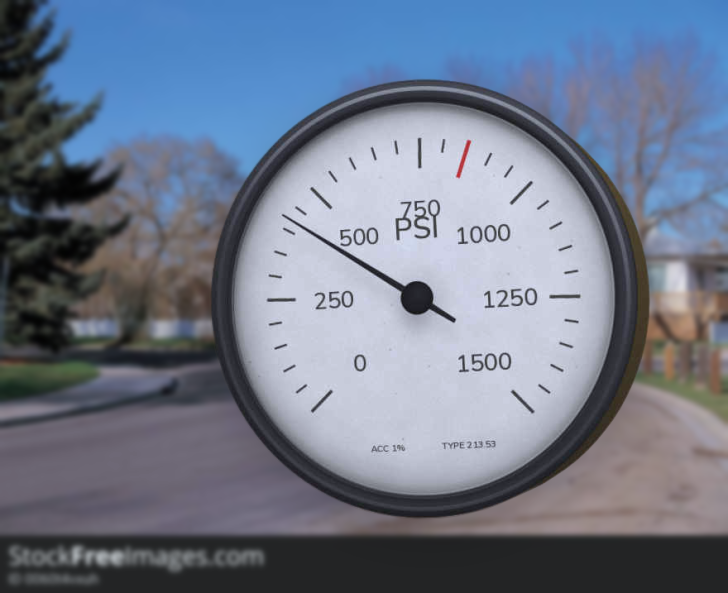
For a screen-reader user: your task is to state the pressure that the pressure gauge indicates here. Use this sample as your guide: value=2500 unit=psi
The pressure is value=425 unit=psi
